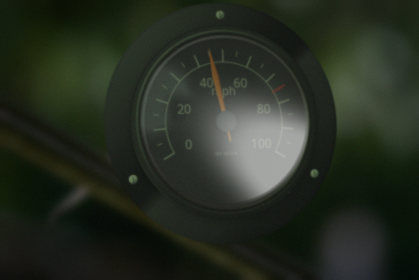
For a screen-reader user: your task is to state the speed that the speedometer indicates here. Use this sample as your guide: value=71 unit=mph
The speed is value=45 unit=mph
